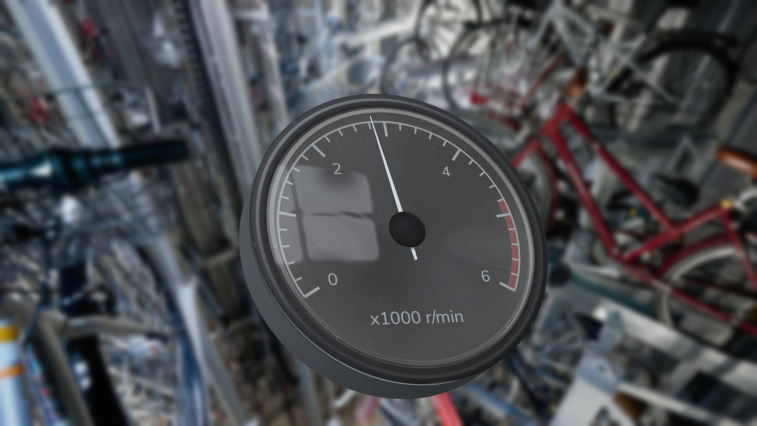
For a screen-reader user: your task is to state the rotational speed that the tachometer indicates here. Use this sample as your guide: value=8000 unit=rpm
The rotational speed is value=2800 unit=rpm
